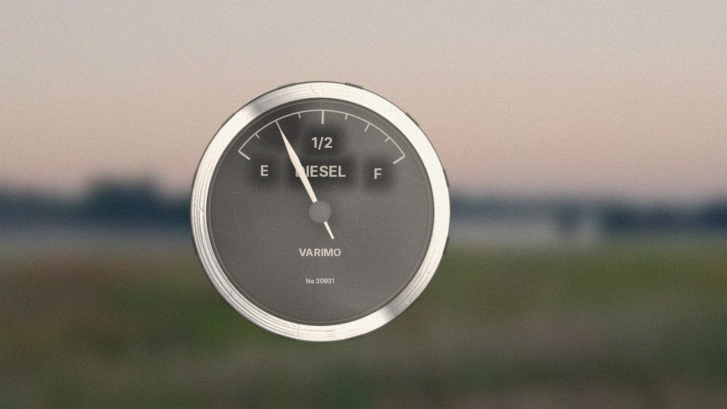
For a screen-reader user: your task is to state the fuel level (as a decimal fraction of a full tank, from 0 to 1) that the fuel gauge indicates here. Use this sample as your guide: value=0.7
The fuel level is value=0.25
